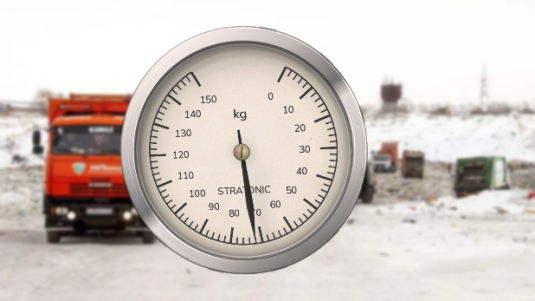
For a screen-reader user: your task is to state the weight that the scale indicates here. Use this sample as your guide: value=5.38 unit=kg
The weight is value=72 unit=kg
